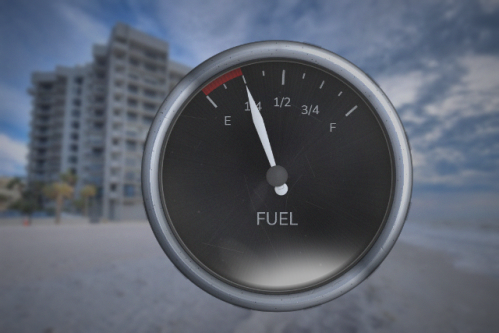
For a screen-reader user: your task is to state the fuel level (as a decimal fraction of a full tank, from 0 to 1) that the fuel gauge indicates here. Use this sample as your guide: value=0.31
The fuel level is value=0.25
